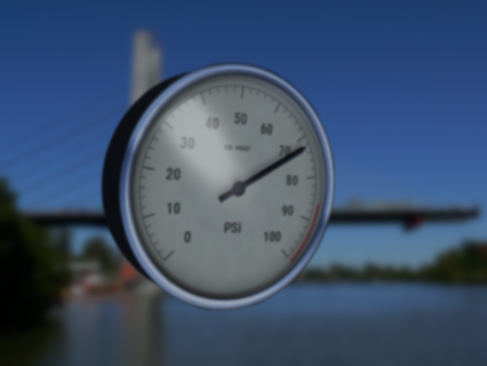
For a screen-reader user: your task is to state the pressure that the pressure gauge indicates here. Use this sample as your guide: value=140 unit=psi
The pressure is value=72 unit=psi
